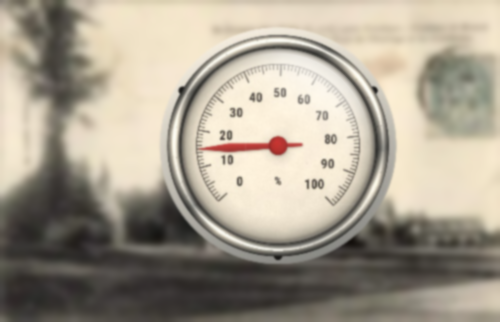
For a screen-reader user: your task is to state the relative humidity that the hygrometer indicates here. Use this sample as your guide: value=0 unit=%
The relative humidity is value=15 unit=%
